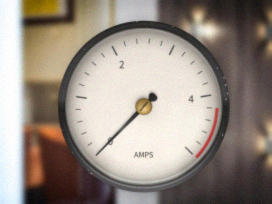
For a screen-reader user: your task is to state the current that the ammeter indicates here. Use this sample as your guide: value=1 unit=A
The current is value=0 unit=A
